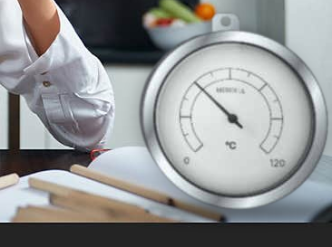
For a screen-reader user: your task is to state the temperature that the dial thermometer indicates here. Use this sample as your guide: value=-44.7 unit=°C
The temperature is value=40 unit=°C
